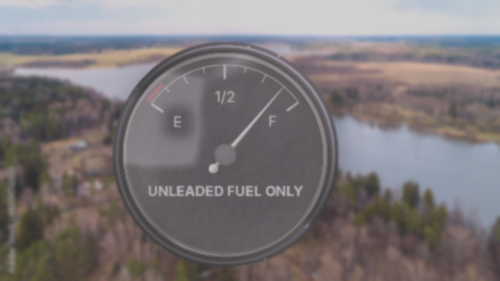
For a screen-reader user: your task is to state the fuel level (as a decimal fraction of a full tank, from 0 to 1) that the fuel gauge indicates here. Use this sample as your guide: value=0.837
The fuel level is value=0.875
